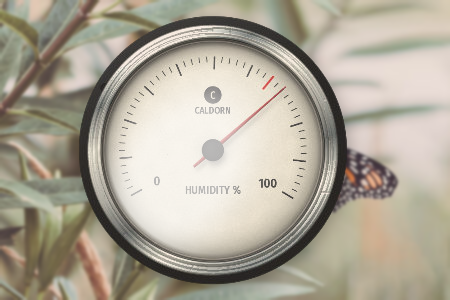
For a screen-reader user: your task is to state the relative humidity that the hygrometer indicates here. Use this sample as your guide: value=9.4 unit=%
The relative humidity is value=70 unit=%
